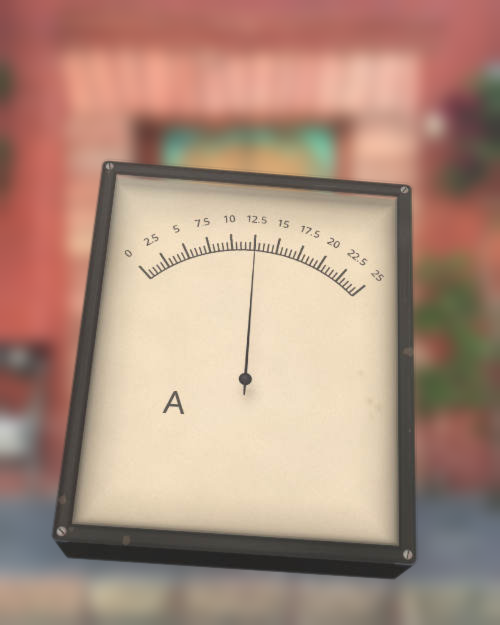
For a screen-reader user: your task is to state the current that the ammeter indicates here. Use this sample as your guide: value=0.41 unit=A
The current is value=12.5 unit=A
